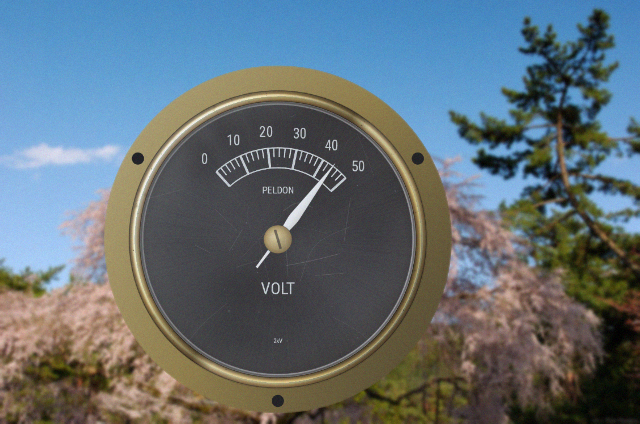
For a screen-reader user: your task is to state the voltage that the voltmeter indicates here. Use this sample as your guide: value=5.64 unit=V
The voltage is value=44 unit=V
